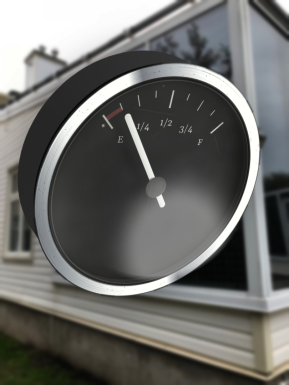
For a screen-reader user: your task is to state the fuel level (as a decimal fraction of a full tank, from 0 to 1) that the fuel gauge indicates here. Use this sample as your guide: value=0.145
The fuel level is value=0.125
